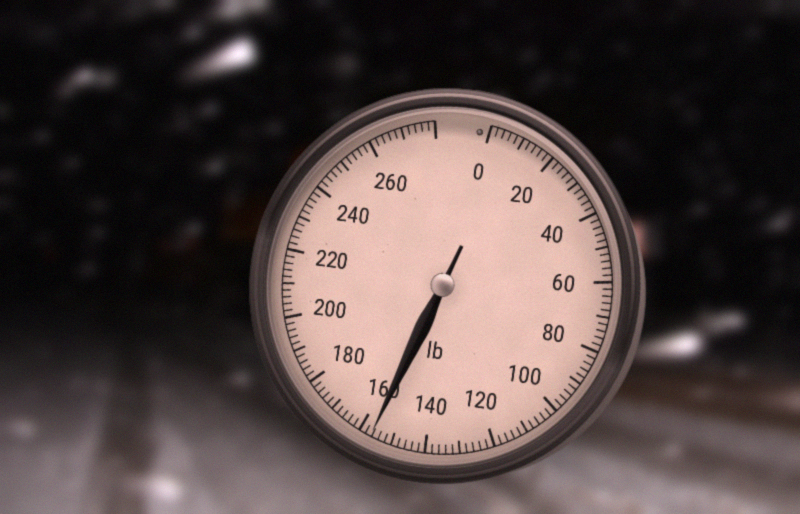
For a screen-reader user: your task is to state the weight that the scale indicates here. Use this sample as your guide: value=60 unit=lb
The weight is value=156 unit=lb
